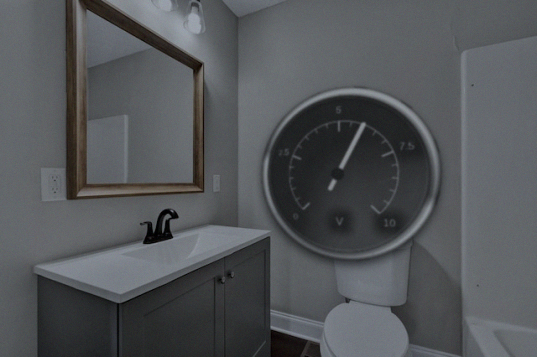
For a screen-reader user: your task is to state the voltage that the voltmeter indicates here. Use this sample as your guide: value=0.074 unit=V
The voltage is value=6 unit=V
